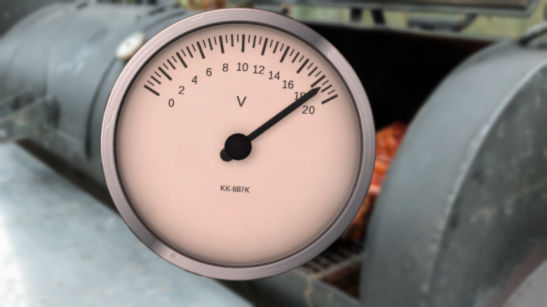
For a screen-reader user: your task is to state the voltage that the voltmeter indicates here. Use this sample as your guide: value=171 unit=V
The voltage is value=18.5 unit=V
